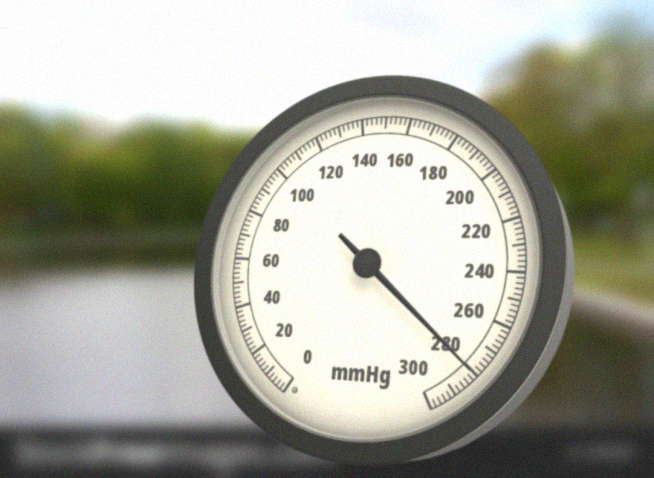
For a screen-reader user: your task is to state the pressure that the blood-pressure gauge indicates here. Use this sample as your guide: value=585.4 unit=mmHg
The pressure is value=280 unit=mmHg
